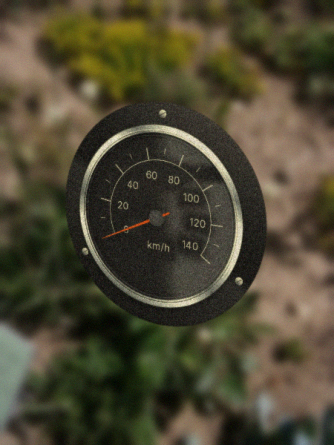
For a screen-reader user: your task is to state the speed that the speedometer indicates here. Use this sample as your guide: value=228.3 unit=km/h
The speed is value=0 unit=km/h
